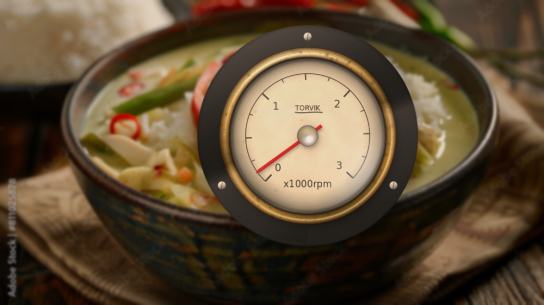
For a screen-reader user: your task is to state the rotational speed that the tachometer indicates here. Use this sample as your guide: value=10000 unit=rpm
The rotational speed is value=125 unit=rpm
